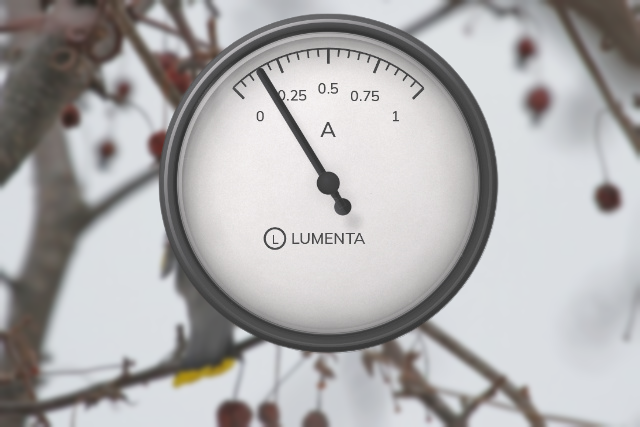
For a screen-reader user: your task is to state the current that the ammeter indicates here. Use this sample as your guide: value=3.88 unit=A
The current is value=0.15 unit=A
